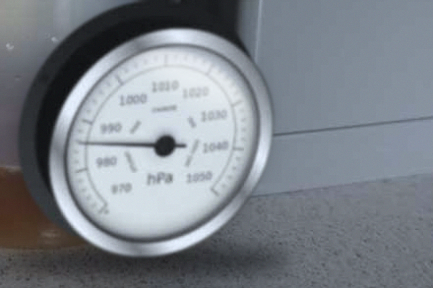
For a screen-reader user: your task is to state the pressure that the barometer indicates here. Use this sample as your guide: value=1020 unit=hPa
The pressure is value=986 unit=hPa
